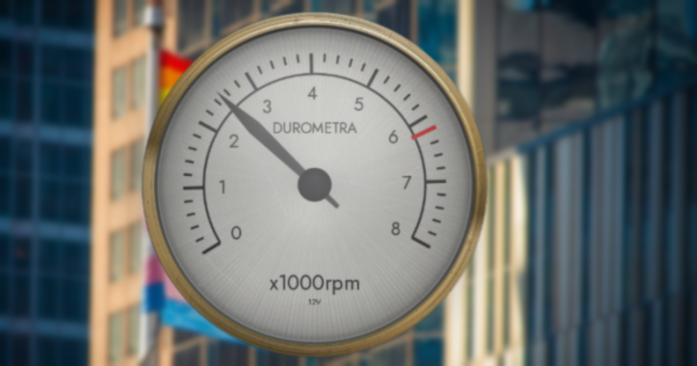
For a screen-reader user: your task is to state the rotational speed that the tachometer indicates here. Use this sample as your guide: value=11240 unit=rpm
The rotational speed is value=2500 unit=rpm
